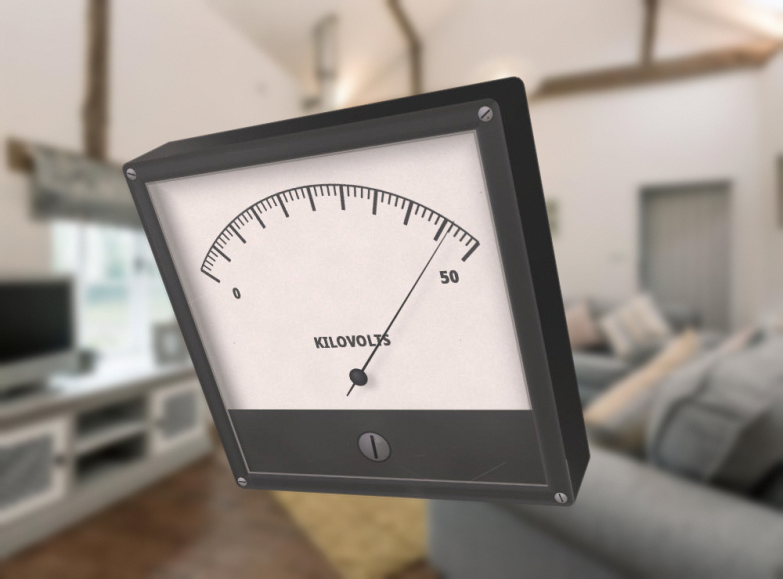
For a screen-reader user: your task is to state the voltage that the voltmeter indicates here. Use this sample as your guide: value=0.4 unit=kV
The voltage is value=46 unit=kV
